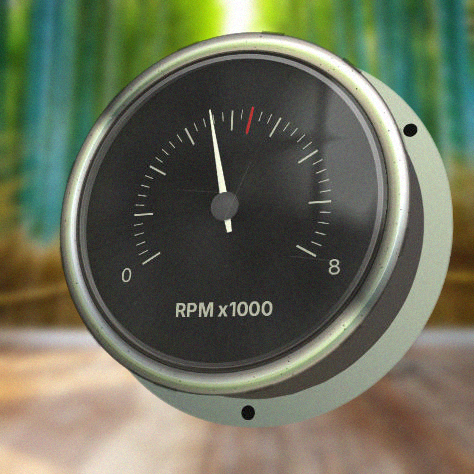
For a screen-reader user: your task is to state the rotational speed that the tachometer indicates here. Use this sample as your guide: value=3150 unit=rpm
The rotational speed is value=3600 unit=rpm
